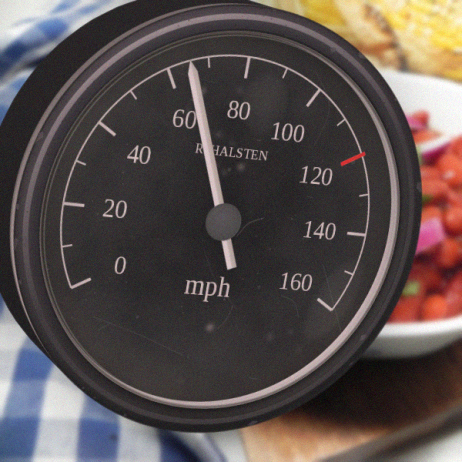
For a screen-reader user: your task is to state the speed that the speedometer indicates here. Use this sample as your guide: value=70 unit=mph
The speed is value=65 unit=mph
